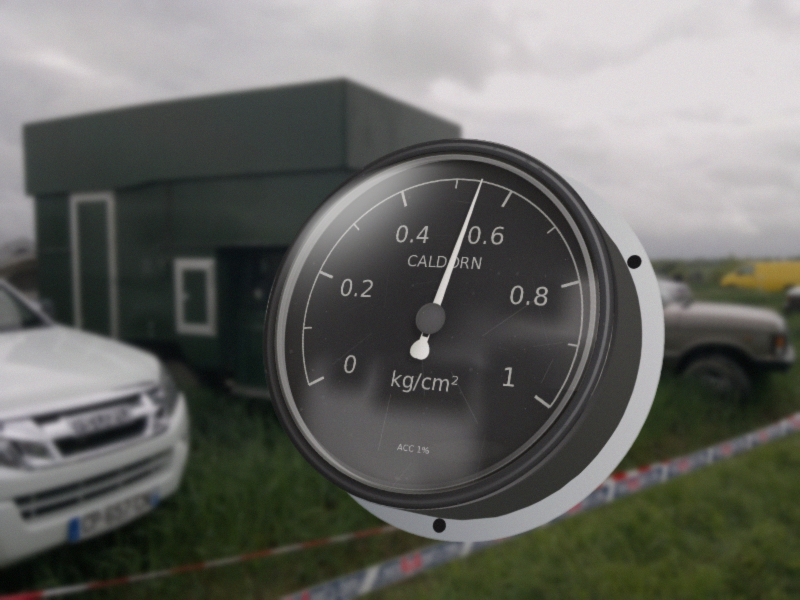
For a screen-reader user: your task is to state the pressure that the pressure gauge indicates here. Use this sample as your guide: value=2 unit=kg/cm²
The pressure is value=0.55 unit=kg/cm²
